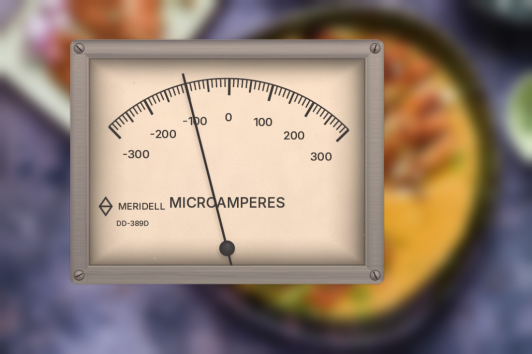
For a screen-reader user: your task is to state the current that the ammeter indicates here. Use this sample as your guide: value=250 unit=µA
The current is value=-100 unit=µA
